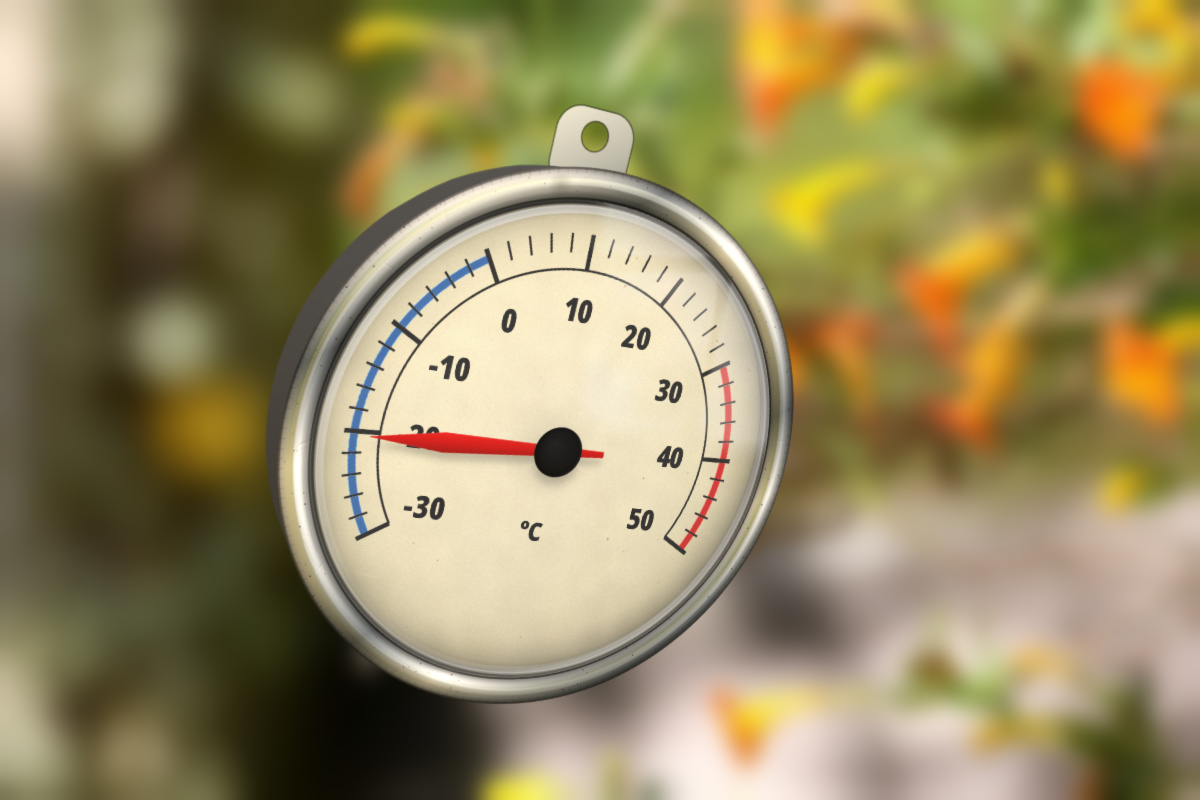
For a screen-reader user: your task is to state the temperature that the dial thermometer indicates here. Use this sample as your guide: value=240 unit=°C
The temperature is value=-20 unit=°C
